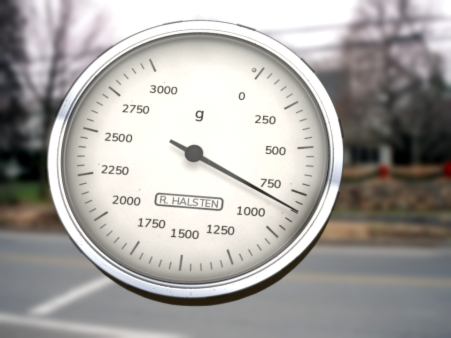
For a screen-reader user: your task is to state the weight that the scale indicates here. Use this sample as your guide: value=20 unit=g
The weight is value=850 unit=g
